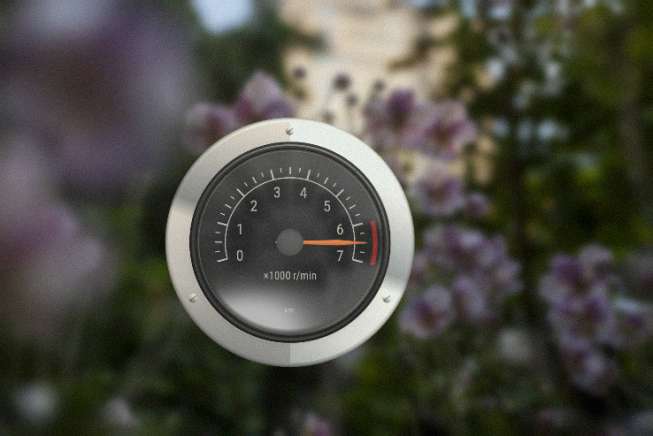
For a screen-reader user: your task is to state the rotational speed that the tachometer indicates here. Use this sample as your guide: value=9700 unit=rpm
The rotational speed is value=6500 unit=rpm
